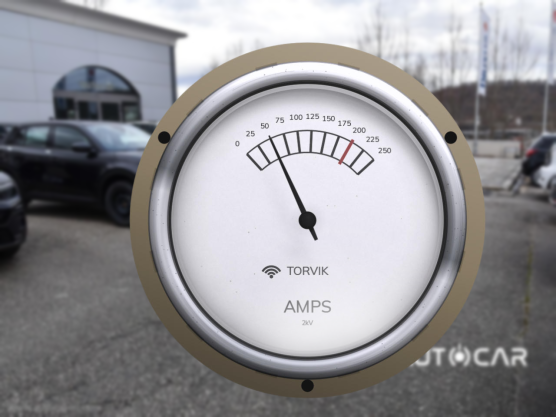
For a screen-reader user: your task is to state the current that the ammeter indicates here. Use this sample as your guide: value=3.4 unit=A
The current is value=50 unit=A
